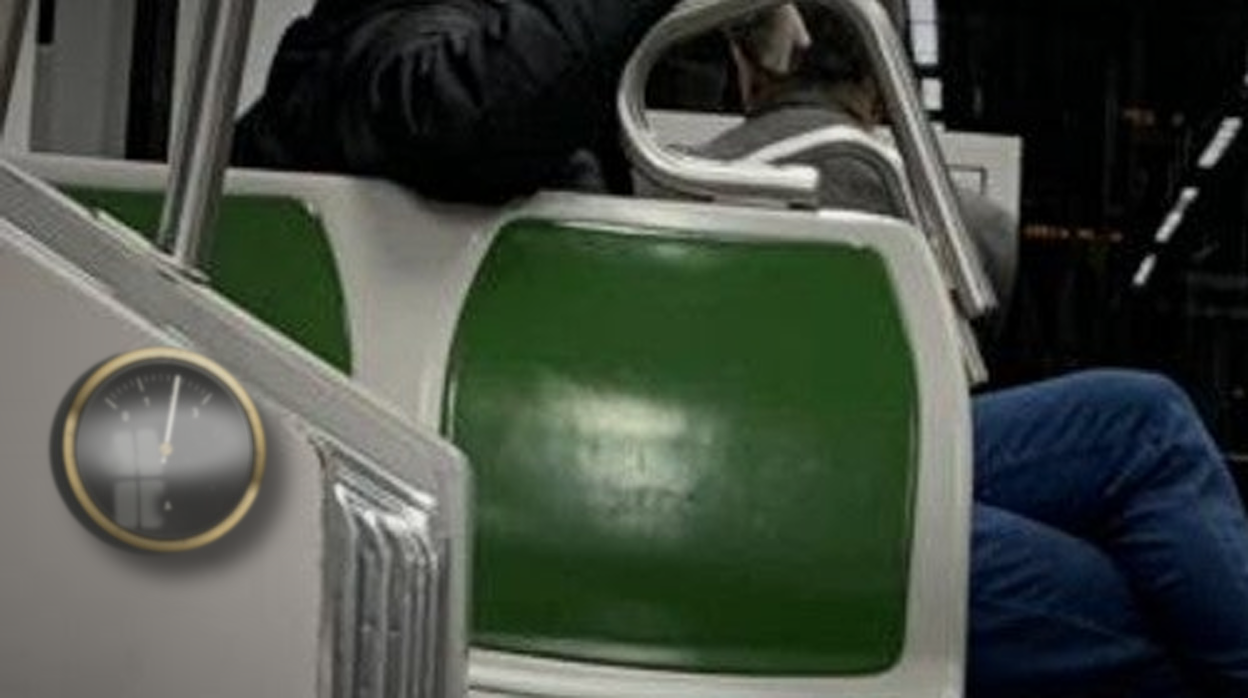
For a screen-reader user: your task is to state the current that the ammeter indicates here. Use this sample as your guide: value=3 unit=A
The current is value=2 unit=A
